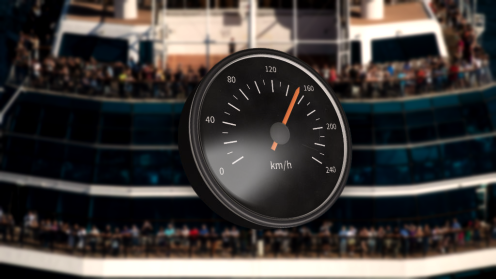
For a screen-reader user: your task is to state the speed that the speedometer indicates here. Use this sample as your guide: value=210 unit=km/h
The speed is value=150 unit=km/h
